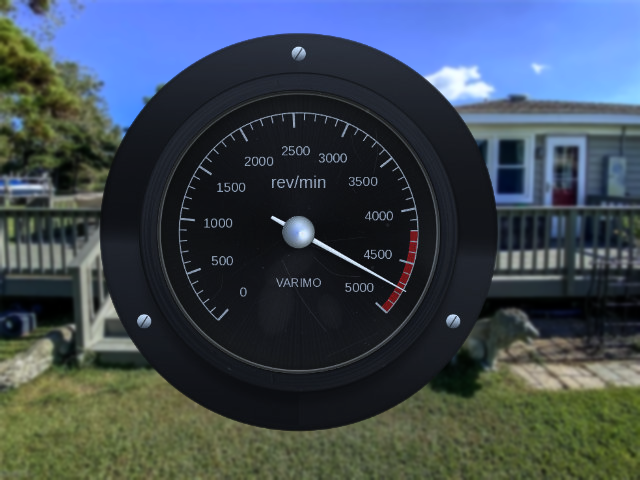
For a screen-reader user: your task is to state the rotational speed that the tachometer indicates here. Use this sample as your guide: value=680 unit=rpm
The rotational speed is value=4750 unit=rpm
